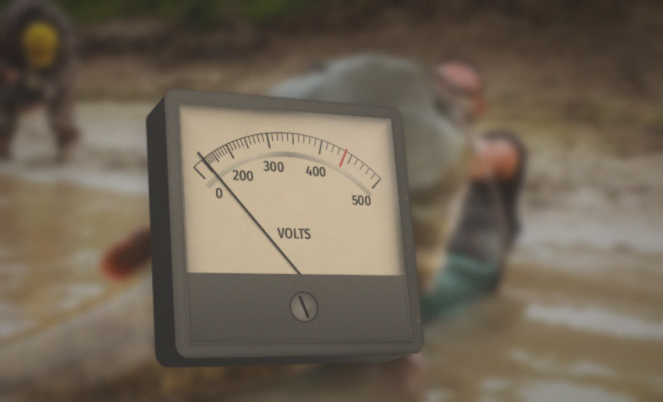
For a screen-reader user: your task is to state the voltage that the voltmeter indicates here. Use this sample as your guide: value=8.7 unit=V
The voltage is value=100 unit=V
